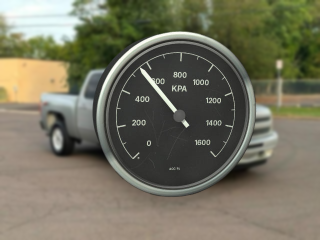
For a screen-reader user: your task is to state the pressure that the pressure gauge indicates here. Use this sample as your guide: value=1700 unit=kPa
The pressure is value=550 unit=kPa
